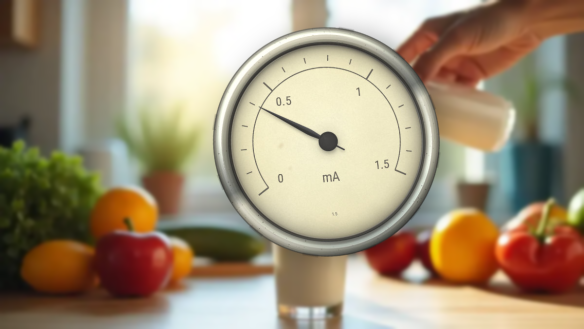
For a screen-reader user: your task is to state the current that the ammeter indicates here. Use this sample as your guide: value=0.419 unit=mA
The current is value=0.4 unit=mA
